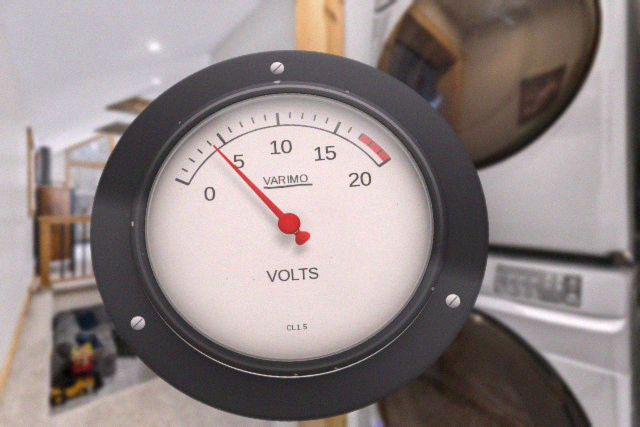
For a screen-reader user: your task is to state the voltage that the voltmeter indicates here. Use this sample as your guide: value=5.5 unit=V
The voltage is value=4 unit=V
